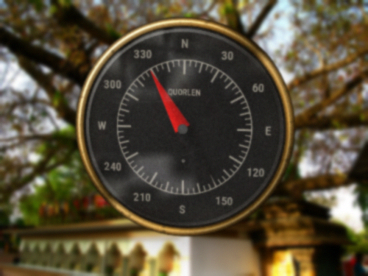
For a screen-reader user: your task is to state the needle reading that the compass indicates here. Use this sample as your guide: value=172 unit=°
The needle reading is value=330 unit=°
